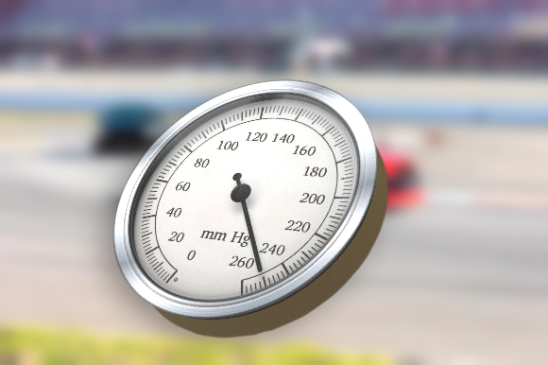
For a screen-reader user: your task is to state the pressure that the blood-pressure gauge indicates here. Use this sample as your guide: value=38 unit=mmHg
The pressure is value=250 unit=mmHg
